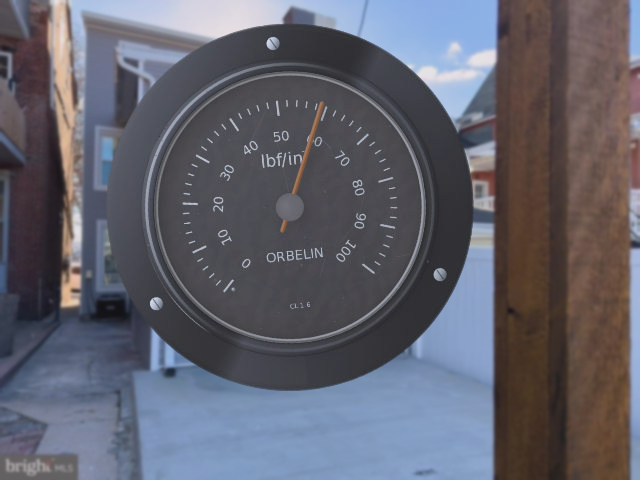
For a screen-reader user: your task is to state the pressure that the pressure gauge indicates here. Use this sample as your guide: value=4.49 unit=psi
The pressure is value=59 unit=psi
